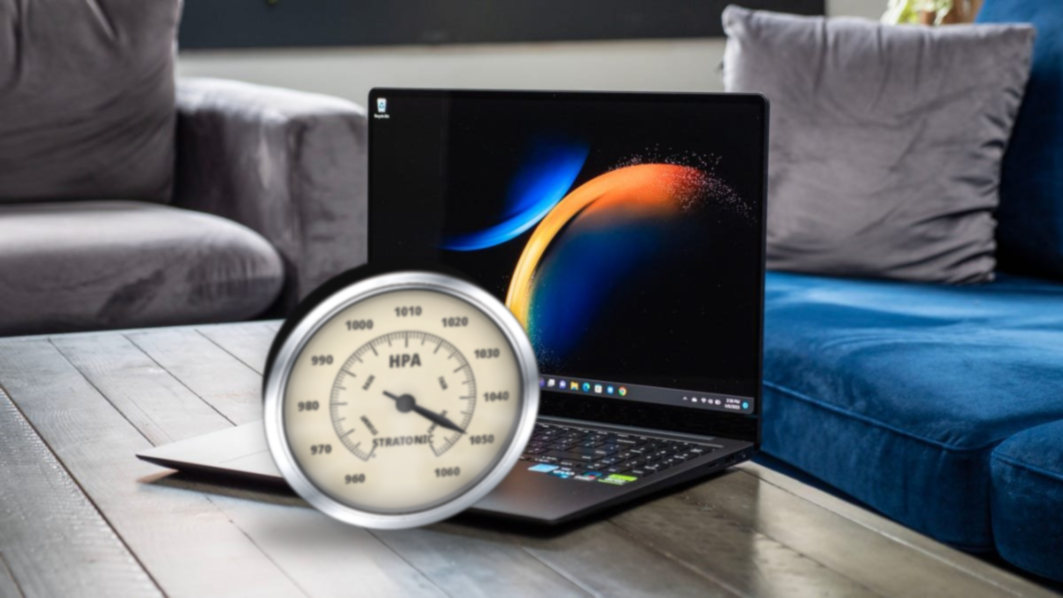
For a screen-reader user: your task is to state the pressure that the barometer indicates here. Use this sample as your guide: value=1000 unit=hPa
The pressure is value=1050 unit=hPa
